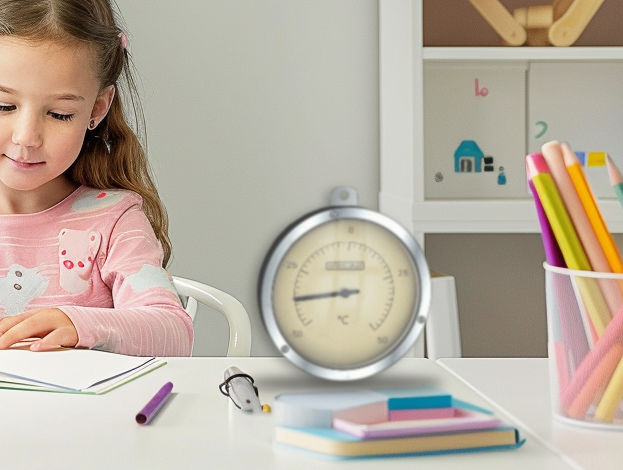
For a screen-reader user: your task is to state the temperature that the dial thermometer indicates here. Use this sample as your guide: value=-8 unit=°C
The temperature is value=-37.5 unit=°C
